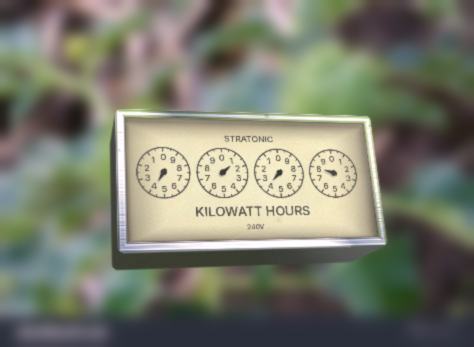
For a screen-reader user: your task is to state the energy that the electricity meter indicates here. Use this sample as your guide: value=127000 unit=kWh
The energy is value=4138 unit=kWh
